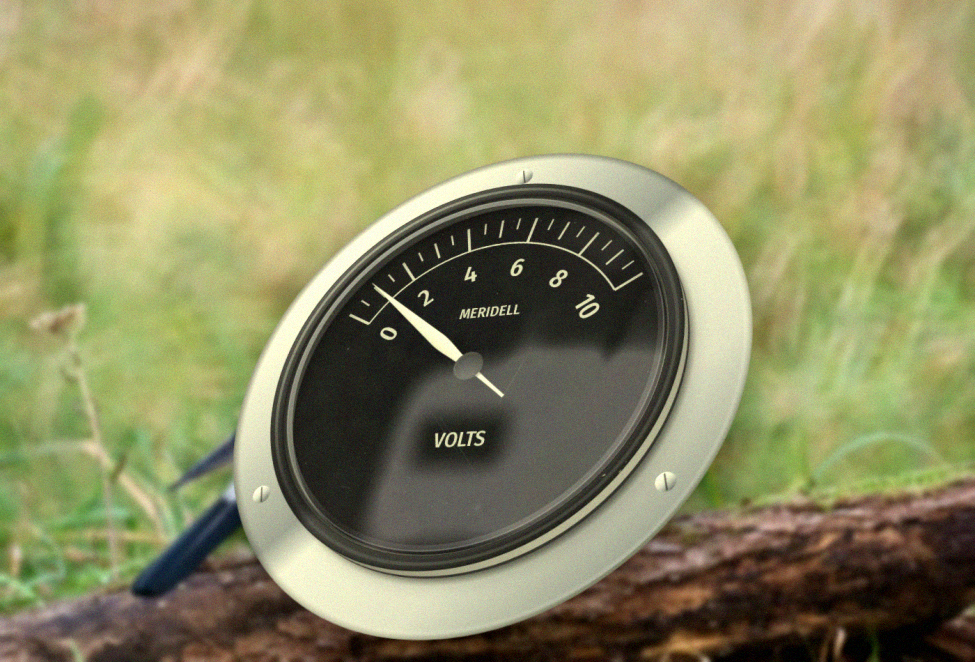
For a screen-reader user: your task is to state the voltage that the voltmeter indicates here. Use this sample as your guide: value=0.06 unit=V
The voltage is value=1 unit=V
